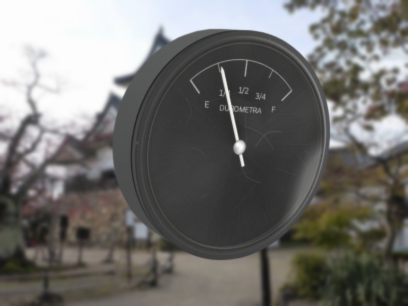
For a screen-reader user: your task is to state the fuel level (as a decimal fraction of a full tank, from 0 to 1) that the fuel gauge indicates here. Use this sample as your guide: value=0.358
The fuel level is value=0.25
